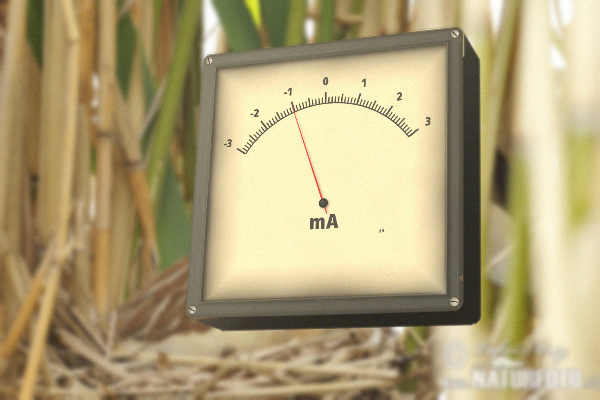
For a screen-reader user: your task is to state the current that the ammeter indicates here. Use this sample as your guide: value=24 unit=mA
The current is value=-1 unit=mA
